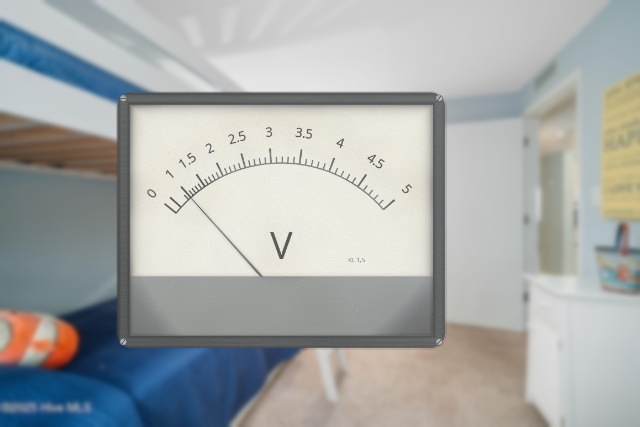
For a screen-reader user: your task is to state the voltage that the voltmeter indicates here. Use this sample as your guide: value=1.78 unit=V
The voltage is value=1 unit=V
